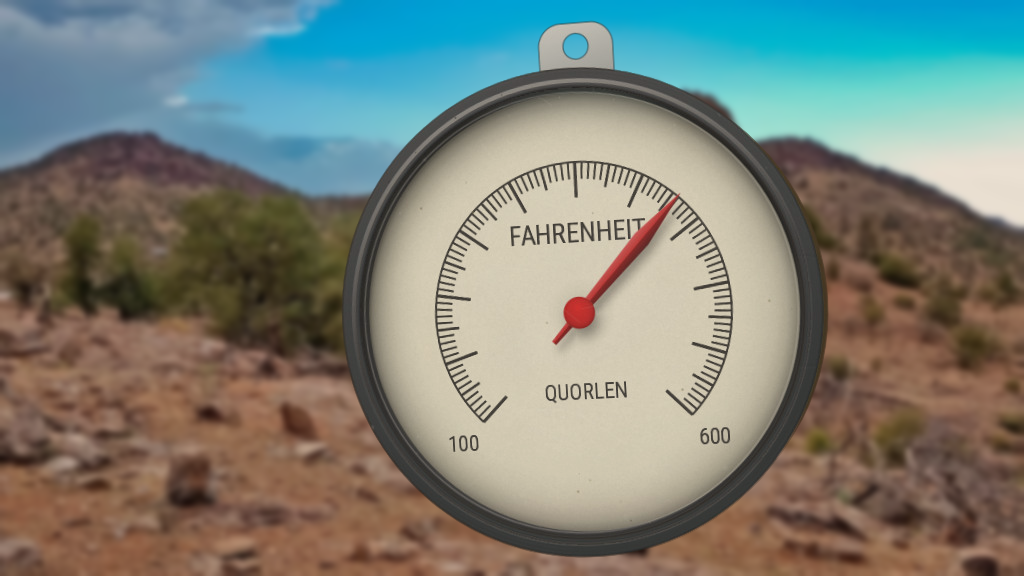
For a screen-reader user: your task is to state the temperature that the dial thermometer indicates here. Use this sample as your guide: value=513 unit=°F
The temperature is value=430 unit=°F
